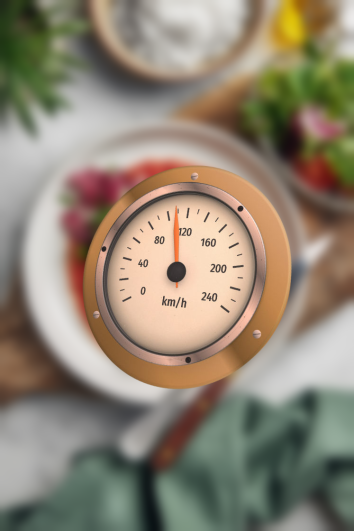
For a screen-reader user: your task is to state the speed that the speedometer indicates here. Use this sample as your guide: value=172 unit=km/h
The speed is value=110 unit=km/h
